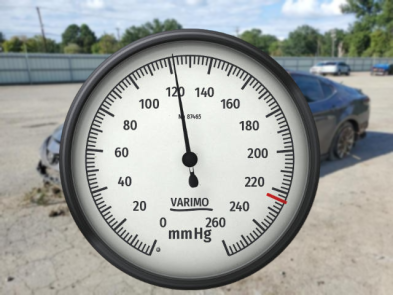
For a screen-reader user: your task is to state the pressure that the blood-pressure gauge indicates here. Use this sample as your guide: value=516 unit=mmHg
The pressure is value=122 unit=mmHg
